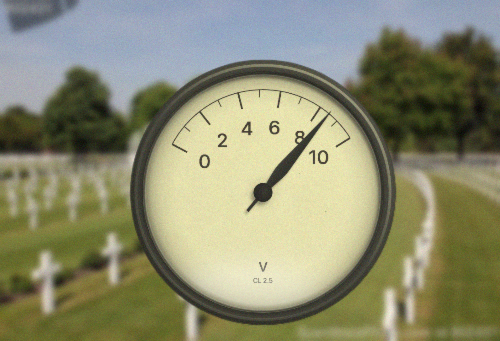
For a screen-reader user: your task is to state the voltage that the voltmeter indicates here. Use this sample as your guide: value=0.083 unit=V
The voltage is value=8.5 unit=V
